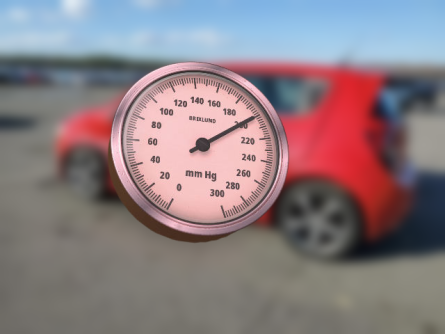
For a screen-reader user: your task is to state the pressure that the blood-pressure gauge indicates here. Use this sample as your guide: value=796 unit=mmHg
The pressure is value=200 unit=mmHg
